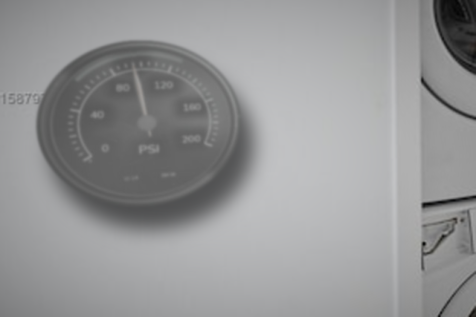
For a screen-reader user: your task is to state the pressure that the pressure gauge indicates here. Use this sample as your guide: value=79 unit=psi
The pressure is value=95 unit=psi
